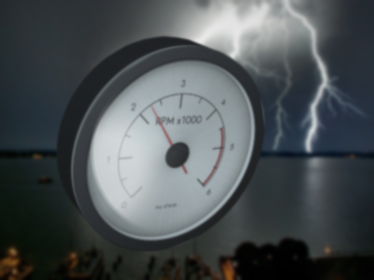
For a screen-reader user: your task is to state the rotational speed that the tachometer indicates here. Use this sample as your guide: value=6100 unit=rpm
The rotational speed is value=2250 unit=rpm
